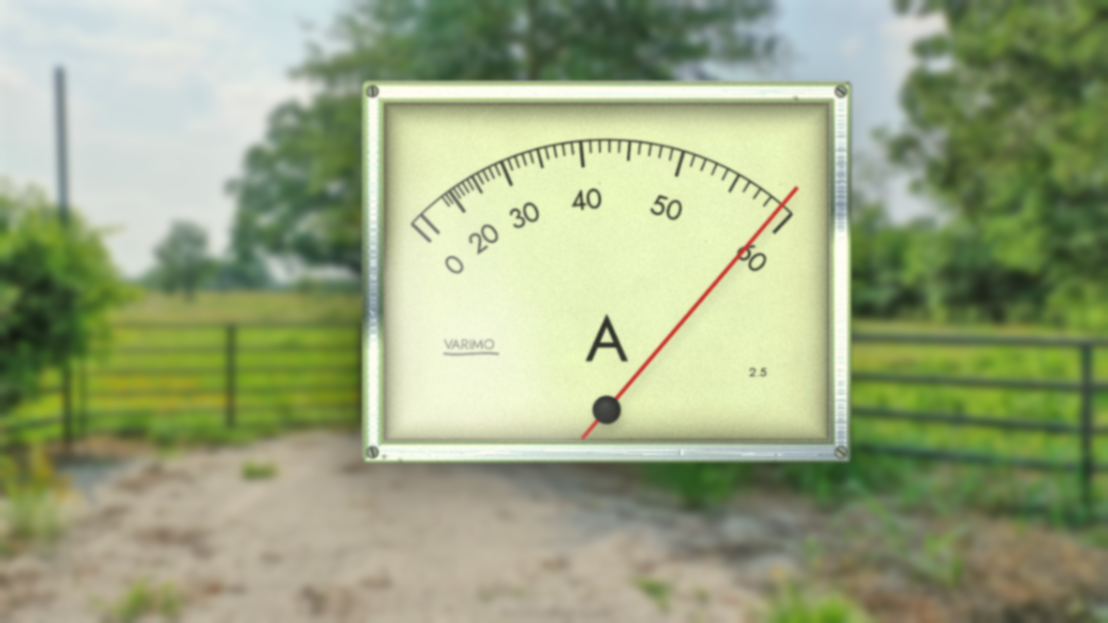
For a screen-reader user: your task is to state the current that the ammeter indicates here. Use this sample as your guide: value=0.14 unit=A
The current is value=59 unit=A
